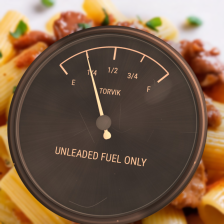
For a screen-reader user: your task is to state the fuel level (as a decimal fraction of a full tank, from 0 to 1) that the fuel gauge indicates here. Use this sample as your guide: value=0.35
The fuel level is value=0.25
